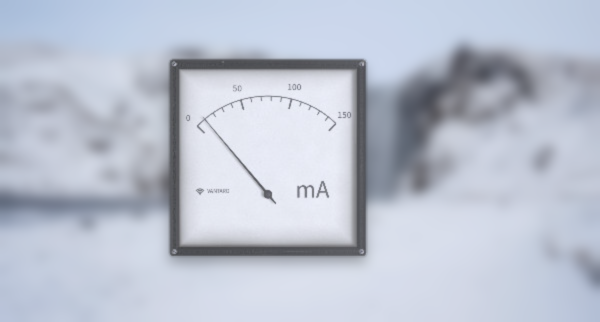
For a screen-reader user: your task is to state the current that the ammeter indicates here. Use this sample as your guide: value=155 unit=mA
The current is value=10 unit=mA
